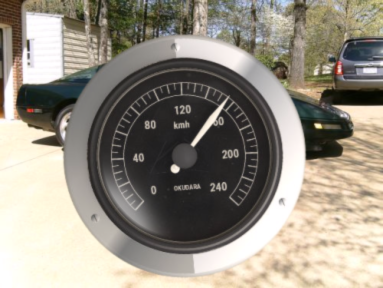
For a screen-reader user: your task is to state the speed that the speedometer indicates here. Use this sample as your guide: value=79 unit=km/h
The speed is value=155 unit=km/h
